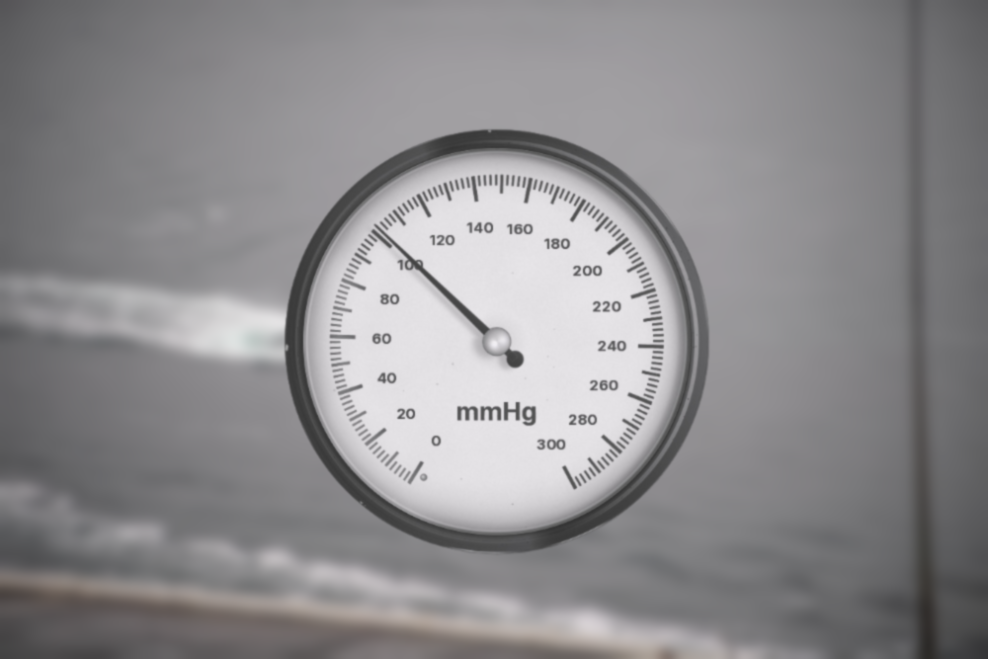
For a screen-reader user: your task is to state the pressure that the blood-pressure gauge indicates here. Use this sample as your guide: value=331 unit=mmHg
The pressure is value=102 unit=mmHg
